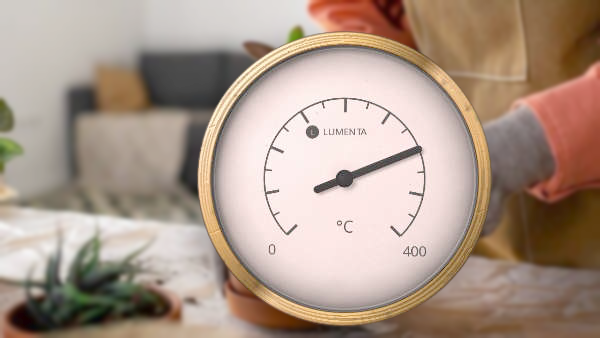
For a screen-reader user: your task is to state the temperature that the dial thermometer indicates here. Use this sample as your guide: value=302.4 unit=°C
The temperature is value=300 unit=°C
